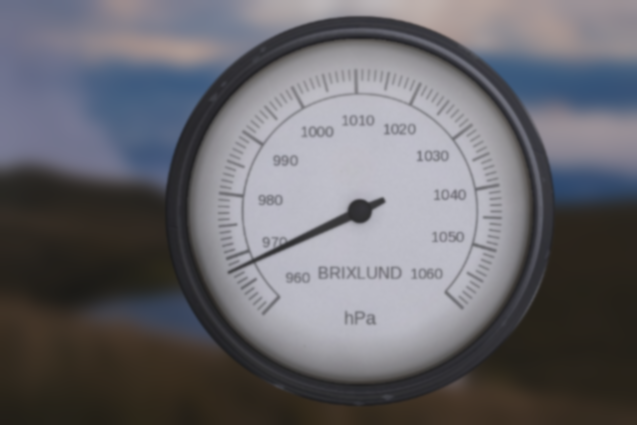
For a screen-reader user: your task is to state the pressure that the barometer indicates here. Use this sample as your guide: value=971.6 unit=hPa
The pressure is value=968 unit=hPa
